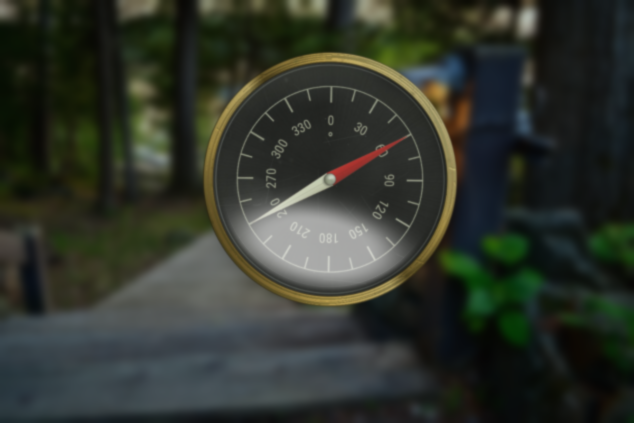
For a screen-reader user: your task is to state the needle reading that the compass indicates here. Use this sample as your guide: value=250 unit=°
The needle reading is value=60 unit=°
